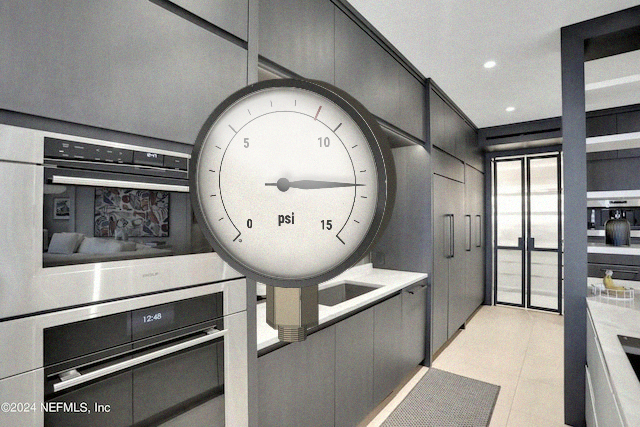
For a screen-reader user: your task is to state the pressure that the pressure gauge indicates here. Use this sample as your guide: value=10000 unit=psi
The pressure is value=12.5 unit=psi
